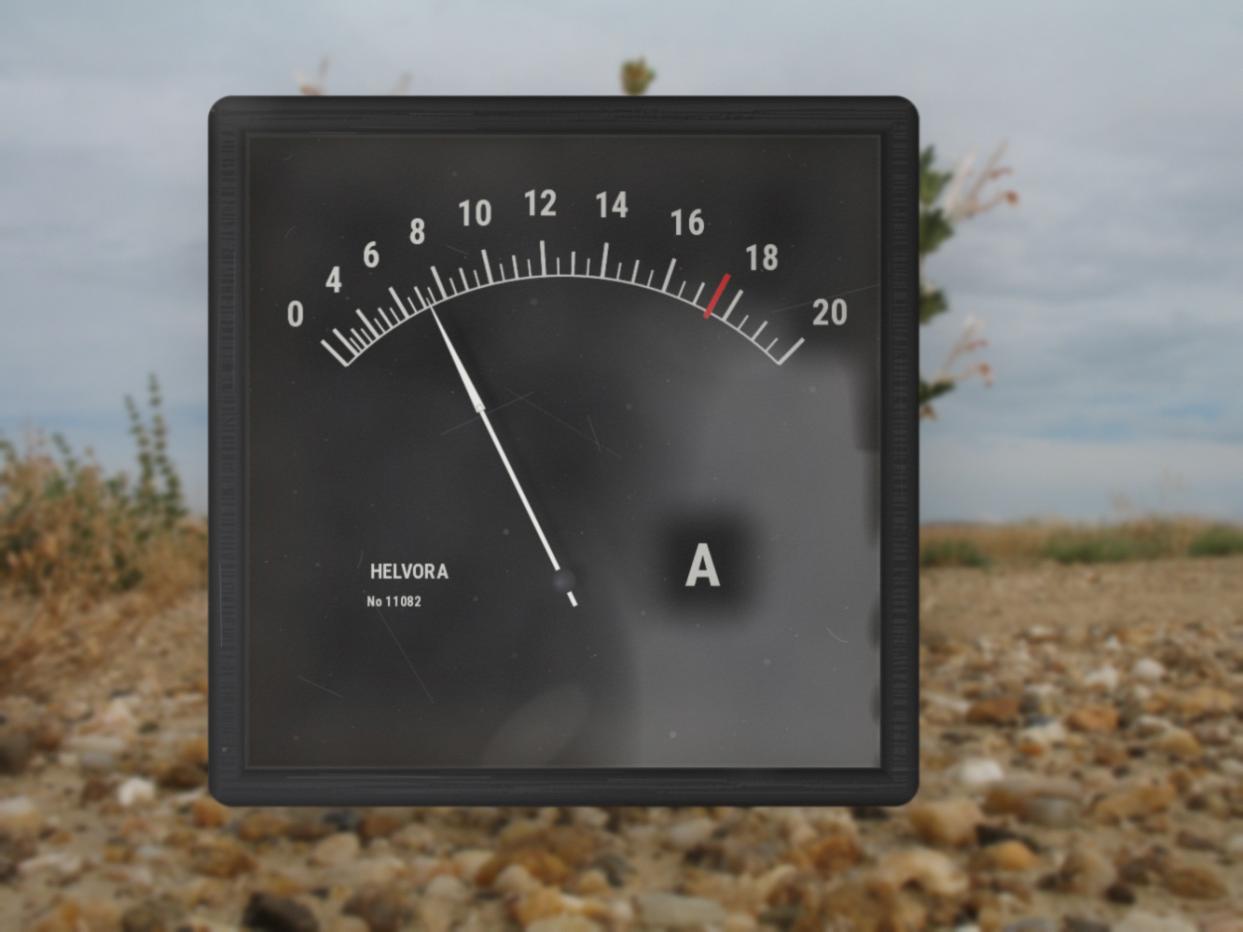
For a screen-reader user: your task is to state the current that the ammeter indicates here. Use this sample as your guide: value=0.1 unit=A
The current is value=7.25 unit=A
